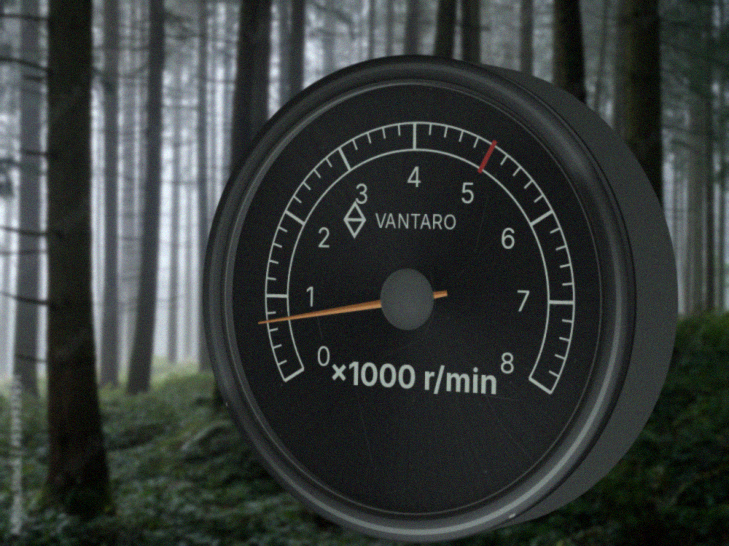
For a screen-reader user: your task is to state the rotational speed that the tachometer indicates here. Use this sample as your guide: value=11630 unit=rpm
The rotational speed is value=700 unit=rpm
